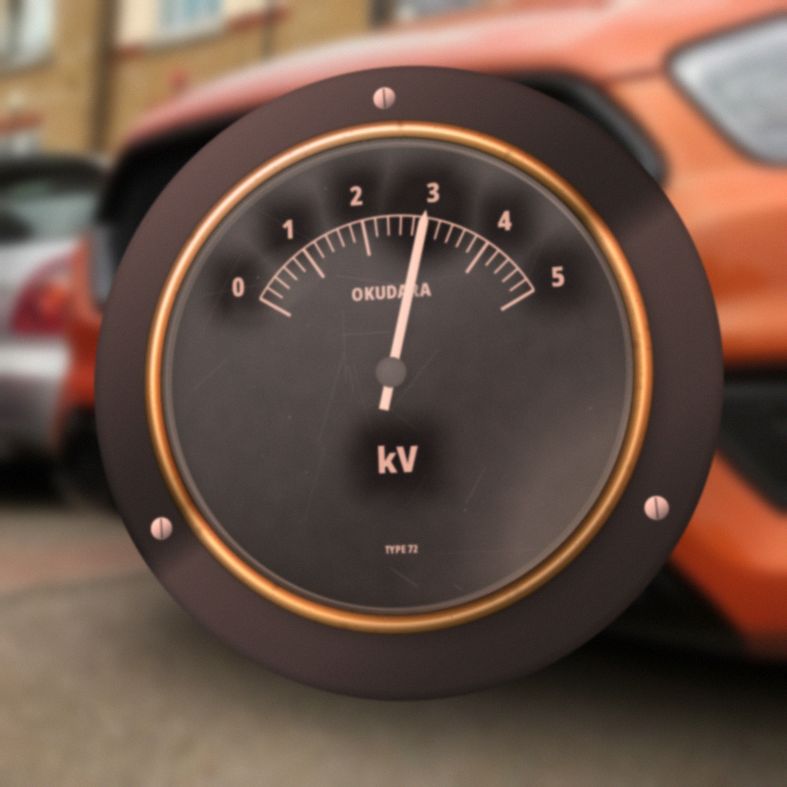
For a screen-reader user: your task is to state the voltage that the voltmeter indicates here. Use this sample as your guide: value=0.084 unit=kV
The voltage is value=3 unit=kV
